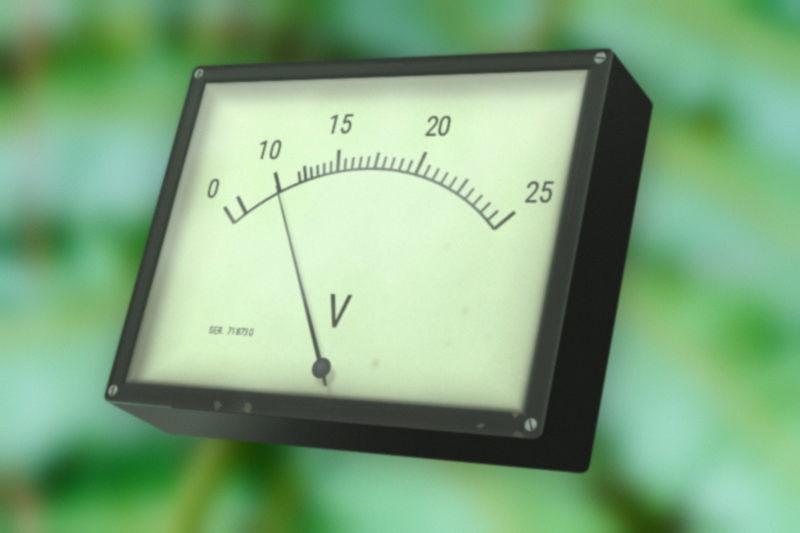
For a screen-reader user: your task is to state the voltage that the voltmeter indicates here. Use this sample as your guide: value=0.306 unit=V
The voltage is value=10 unit=V
